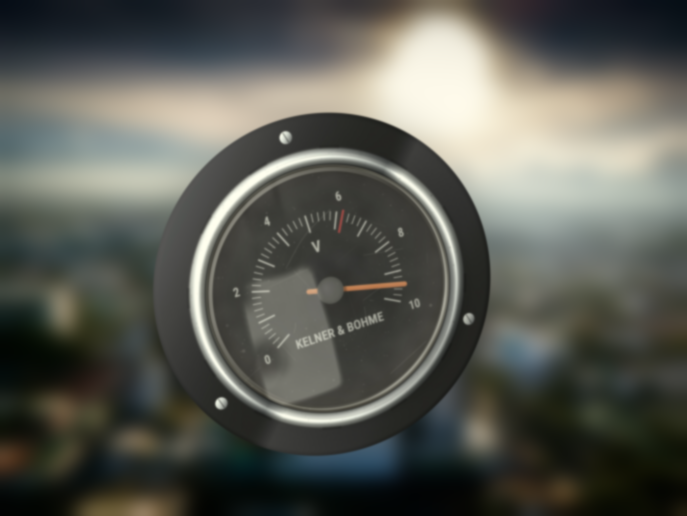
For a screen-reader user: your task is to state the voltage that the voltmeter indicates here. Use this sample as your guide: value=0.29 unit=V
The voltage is value=9.4 unit=V
